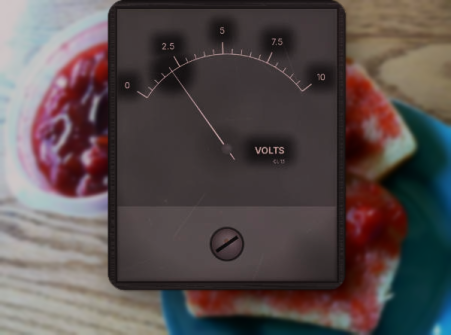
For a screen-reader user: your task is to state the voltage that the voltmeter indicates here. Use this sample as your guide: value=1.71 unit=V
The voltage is value=2 unit=V
